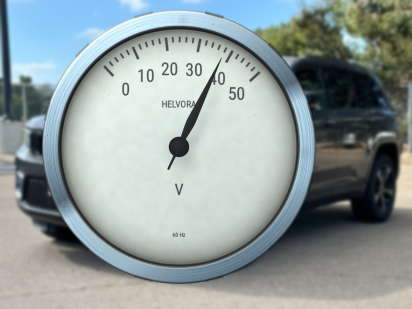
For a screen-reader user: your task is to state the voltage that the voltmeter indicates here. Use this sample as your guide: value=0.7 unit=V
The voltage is value=38 unit=V
